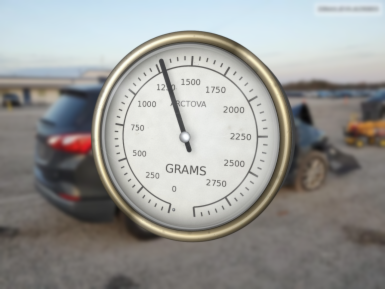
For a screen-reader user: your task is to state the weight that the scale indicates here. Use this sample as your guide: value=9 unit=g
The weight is value=1300 unit=g
